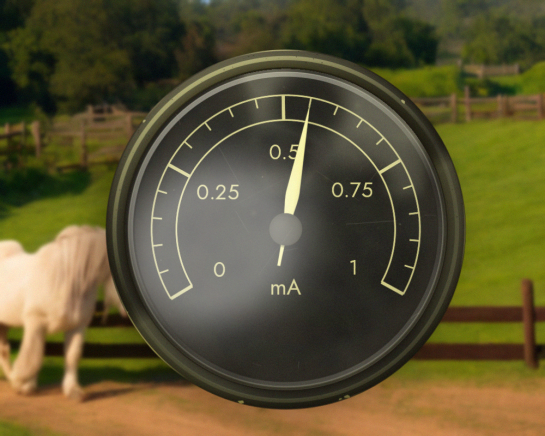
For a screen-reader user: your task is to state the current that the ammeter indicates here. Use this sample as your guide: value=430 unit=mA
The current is value=0.55 unit=mA
